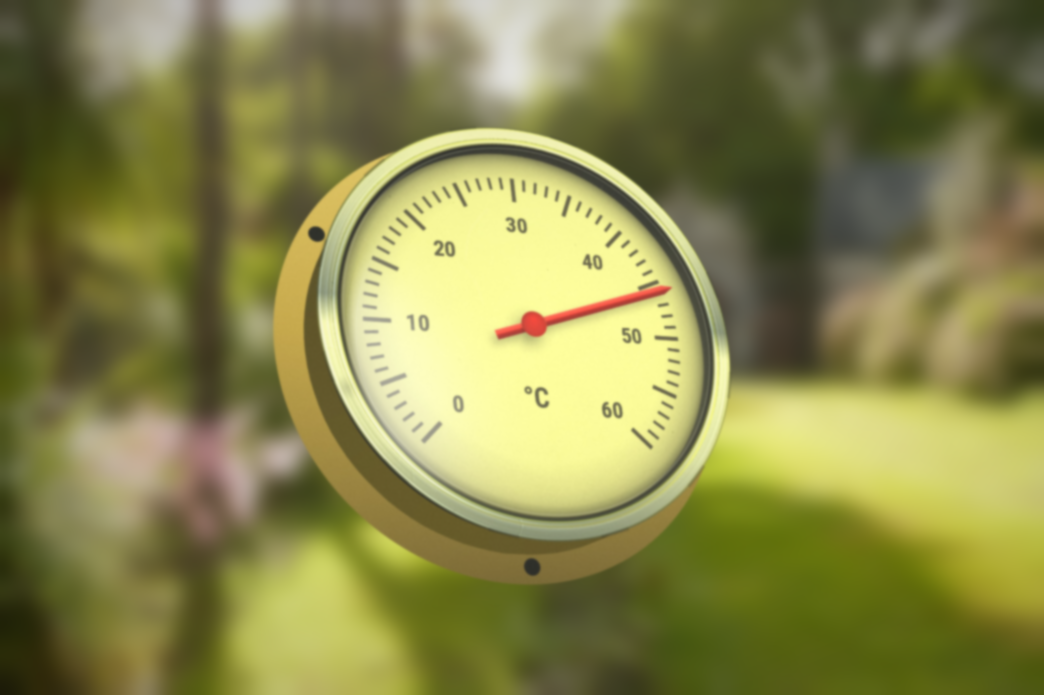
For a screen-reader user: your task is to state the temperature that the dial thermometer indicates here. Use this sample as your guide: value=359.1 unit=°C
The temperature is value=46 unit=°C
